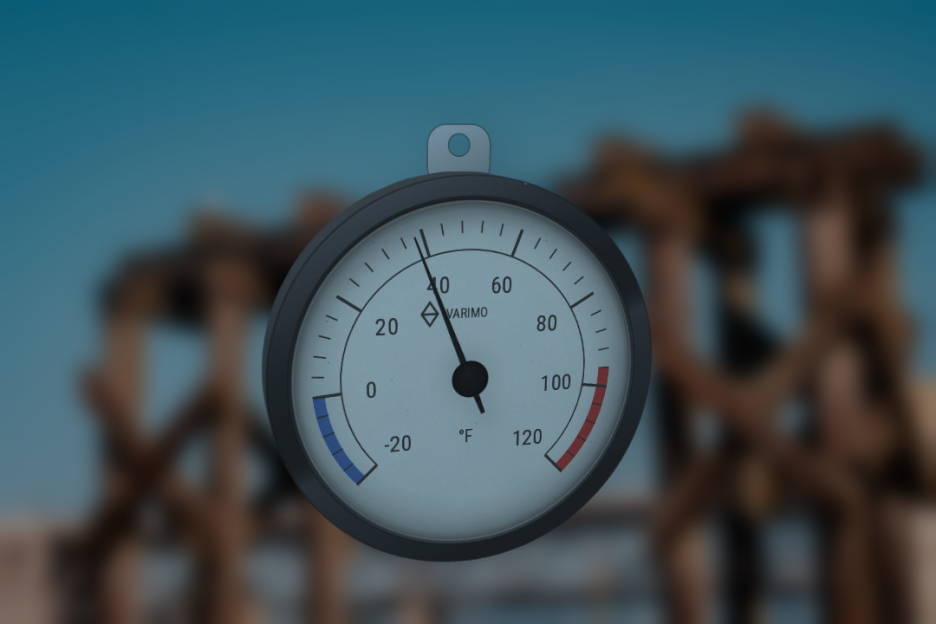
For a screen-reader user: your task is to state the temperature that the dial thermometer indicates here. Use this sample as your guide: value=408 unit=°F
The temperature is value=38 unit=°F
